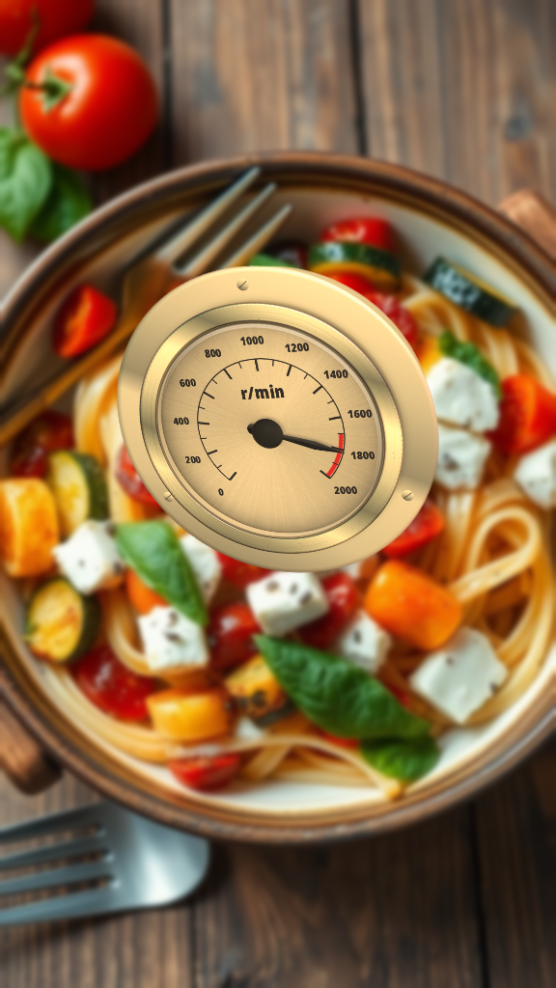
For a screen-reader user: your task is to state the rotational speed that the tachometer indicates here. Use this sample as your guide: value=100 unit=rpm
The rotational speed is value=1800 unit=rpm
